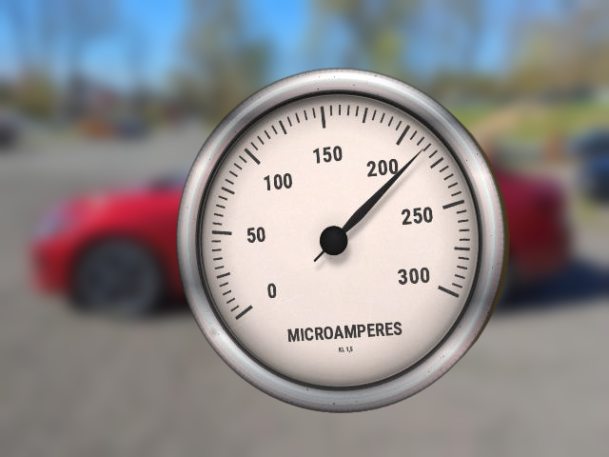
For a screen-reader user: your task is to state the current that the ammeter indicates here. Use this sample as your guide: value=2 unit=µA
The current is value=215 unit=µA
